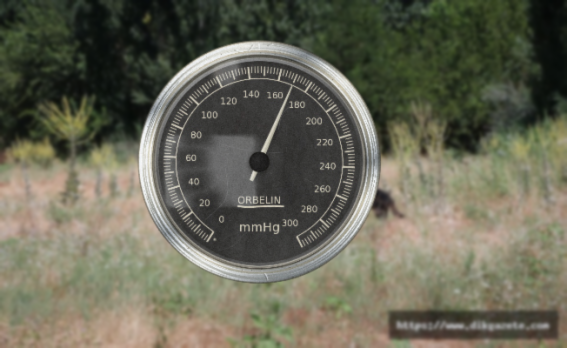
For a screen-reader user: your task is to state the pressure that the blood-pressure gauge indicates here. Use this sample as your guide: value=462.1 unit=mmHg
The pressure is value=170 unit=mmHg
